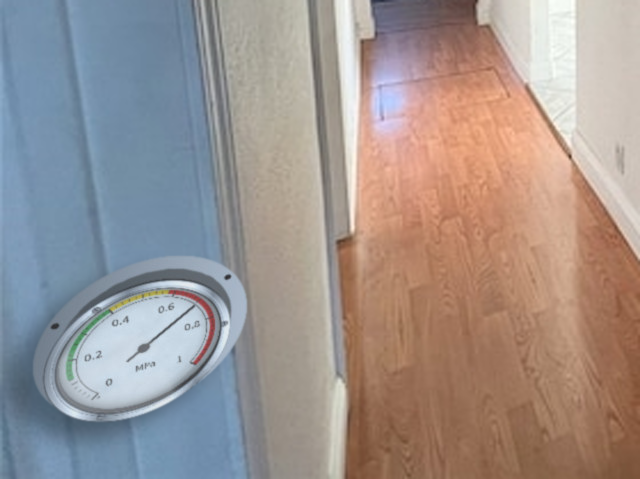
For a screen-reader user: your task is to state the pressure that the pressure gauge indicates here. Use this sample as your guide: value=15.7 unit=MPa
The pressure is value=0.7 unit=MPa
